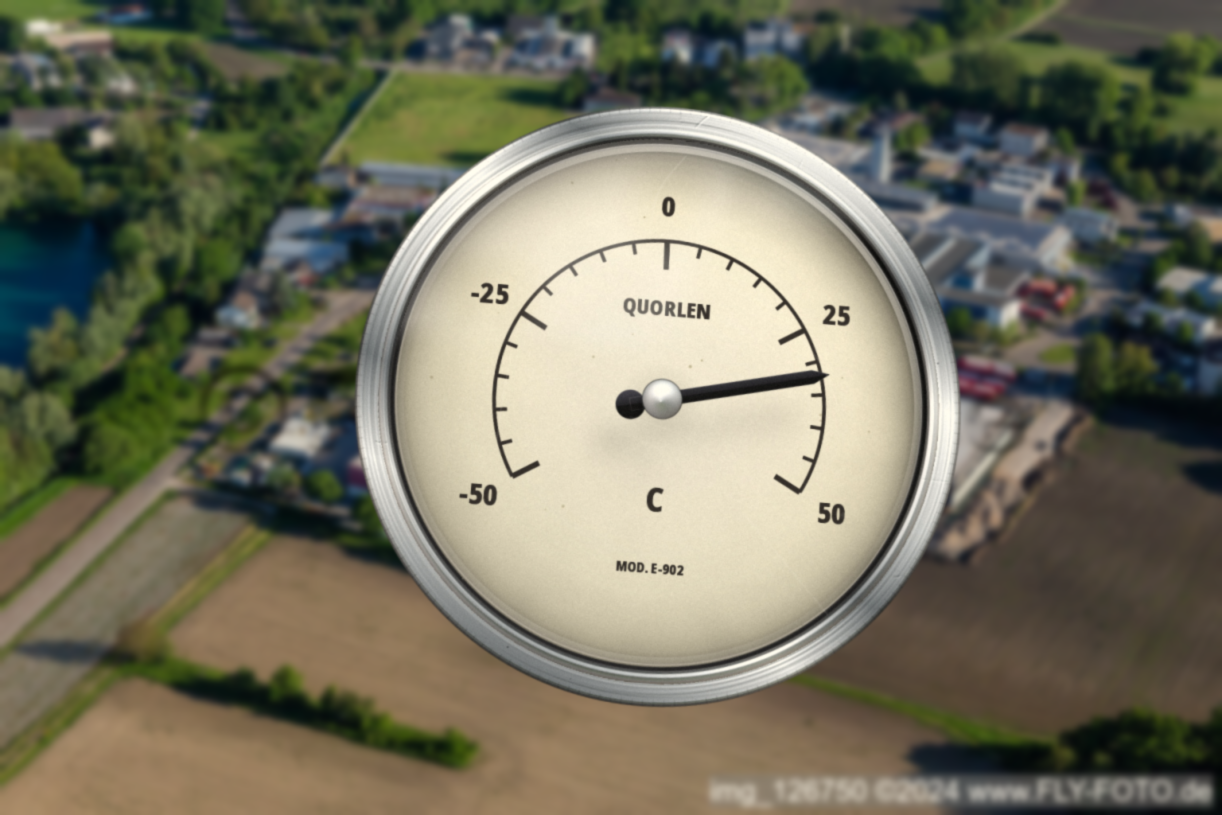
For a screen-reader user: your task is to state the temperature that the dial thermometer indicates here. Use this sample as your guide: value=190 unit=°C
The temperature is value=32.5 unit=°C
